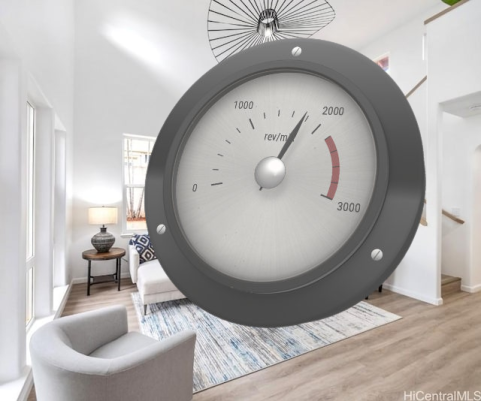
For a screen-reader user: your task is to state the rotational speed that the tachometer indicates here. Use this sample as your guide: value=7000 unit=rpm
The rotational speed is value=1800 unit=rpm
